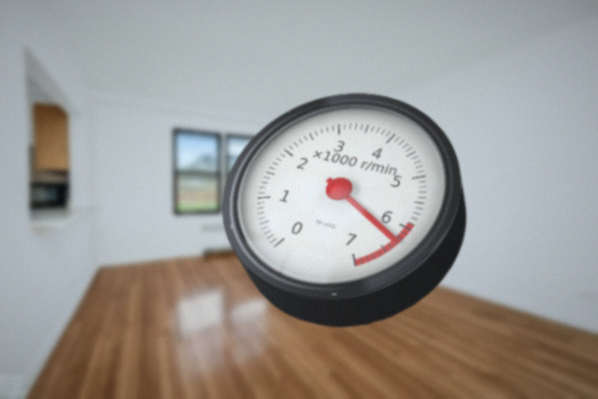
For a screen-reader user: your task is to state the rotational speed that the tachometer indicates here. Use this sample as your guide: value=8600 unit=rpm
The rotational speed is value=6300 unit=rpm
